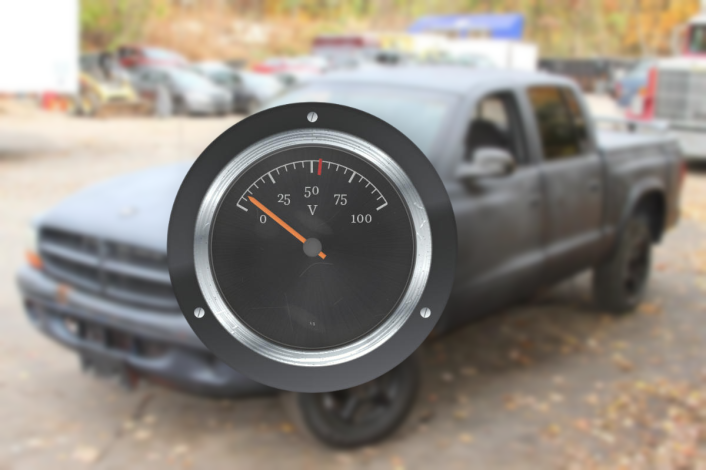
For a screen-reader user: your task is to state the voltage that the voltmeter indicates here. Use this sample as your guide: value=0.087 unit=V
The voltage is value=7.5 unit=V
